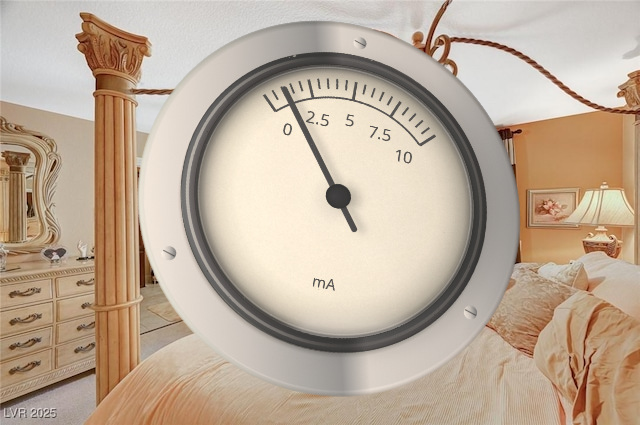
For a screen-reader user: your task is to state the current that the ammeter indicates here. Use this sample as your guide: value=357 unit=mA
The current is value=1 unit=mA
